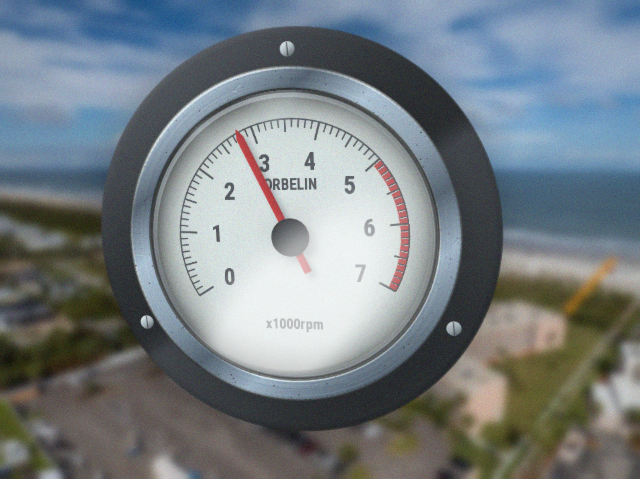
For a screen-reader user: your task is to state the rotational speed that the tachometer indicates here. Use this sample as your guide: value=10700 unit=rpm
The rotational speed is value=2800 unit=rpm
